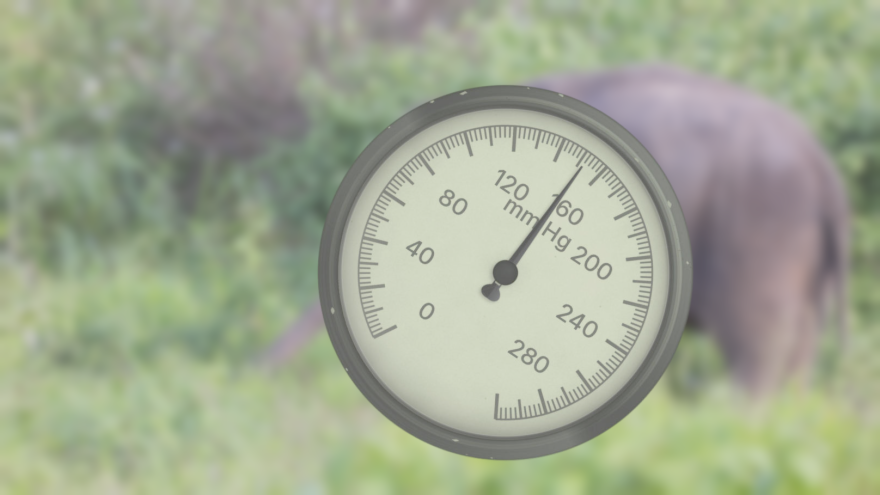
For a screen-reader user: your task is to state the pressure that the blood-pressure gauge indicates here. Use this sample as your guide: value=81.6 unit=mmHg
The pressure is value=152 unit=mmHg
